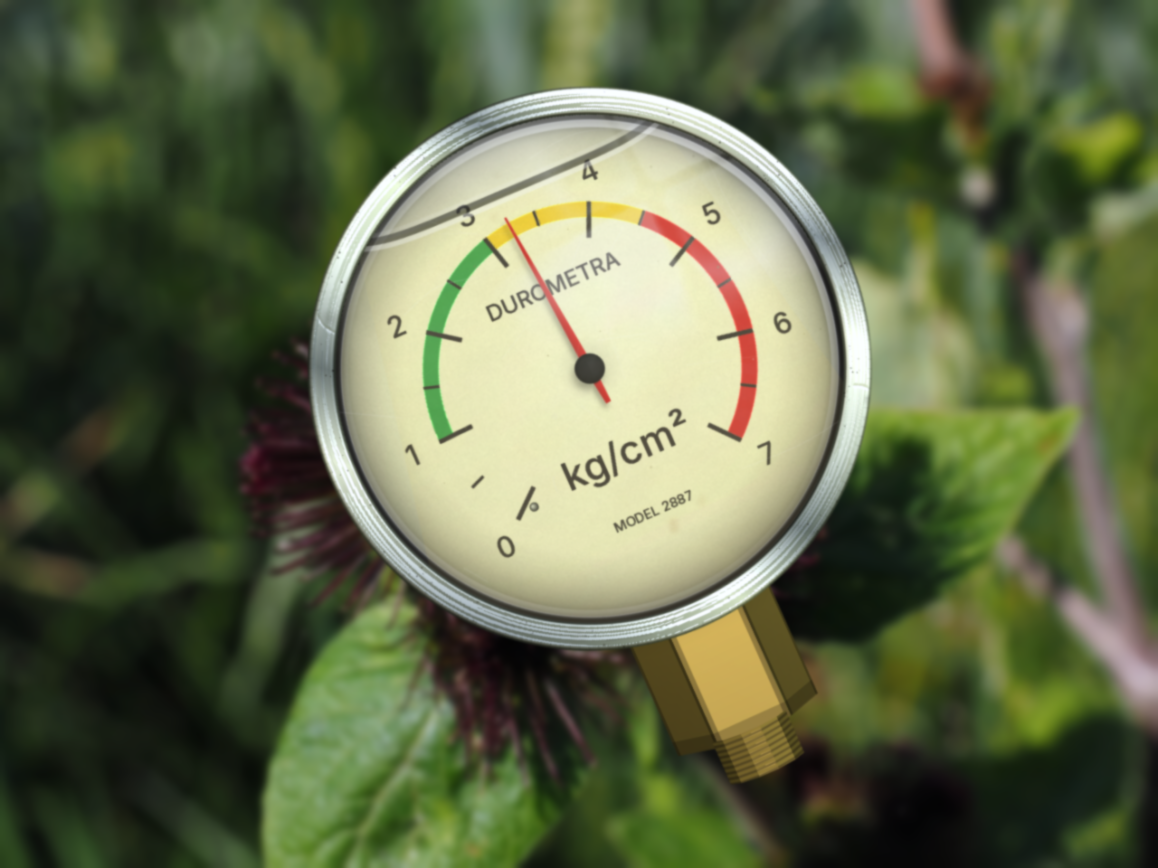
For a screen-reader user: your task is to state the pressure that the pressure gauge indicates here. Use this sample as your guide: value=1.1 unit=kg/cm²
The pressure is value=3.25 unit=kg/cm²
